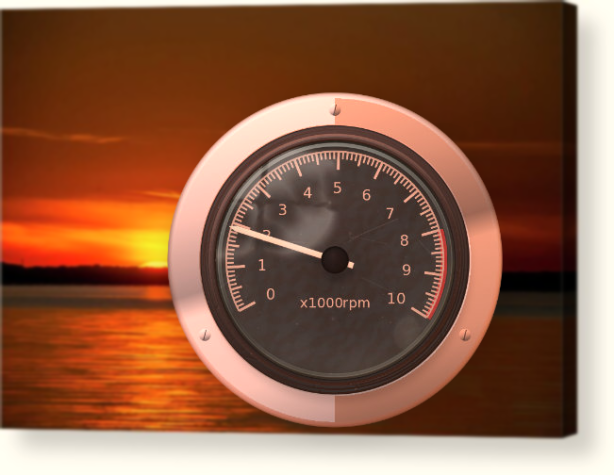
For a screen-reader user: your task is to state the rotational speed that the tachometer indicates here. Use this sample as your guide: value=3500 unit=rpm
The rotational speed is value=1900 unit=rpm
